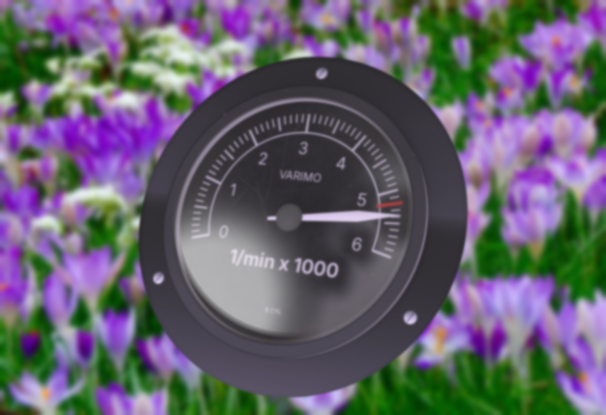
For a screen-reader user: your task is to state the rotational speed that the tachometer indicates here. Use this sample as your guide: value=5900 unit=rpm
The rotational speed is value=5400 unit=rpm
